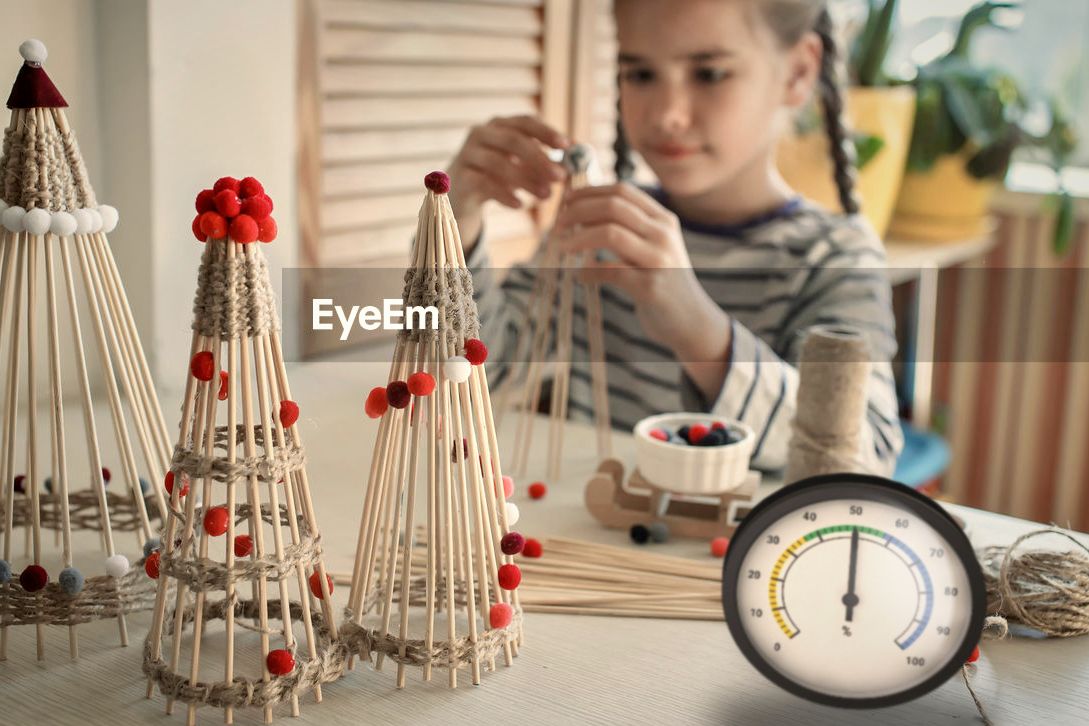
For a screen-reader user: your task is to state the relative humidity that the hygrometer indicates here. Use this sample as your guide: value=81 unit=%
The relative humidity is value=50 unit=%
